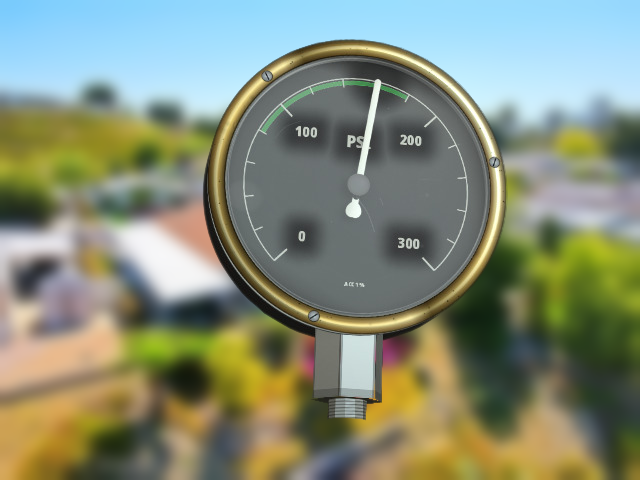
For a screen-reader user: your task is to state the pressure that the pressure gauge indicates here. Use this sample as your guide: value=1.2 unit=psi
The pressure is value=160 unit=psi
